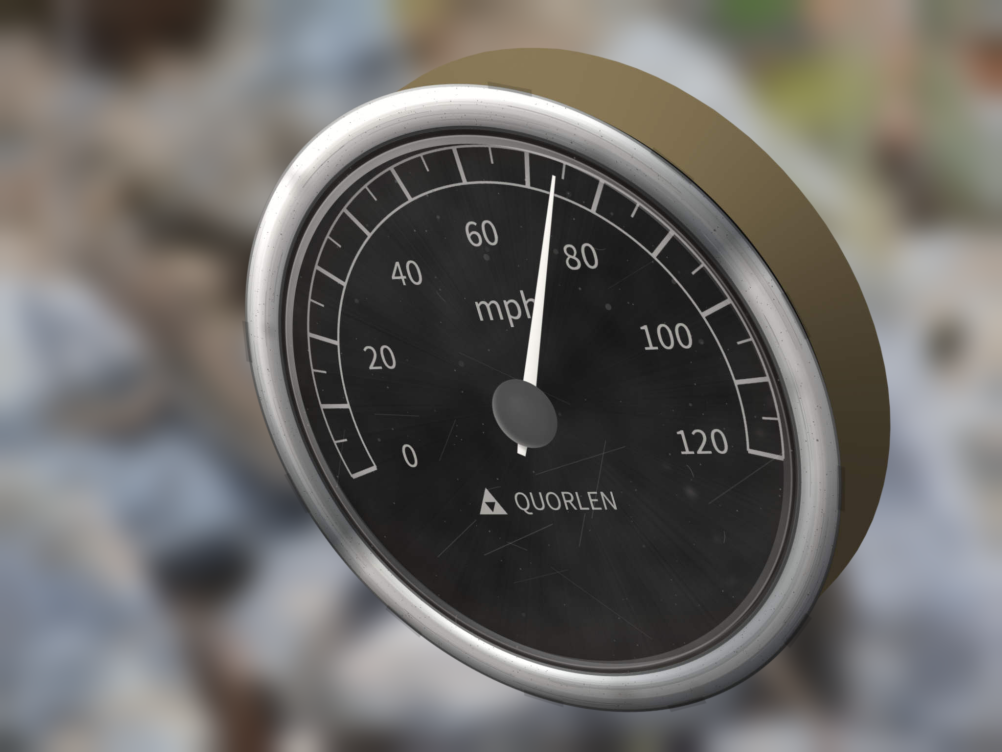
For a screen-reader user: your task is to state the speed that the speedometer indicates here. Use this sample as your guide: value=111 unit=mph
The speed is value=75 unit=mph
